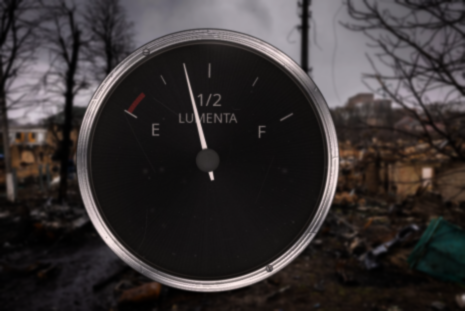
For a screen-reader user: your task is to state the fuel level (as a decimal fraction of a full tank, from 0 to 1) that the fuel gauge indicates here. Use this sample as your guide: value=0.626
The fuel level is value=0.375
